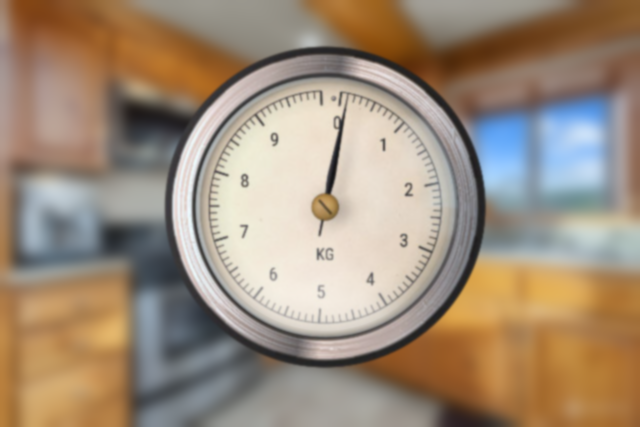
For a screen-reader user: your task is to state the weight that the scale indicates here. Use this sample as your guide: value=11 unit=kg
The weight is value=0.1 unit=kg
